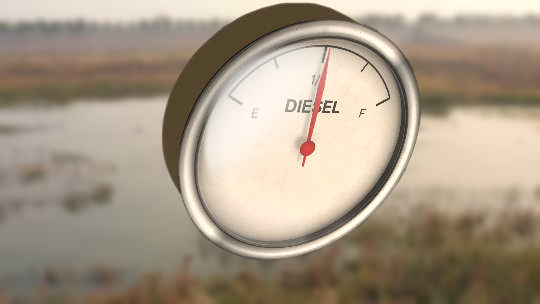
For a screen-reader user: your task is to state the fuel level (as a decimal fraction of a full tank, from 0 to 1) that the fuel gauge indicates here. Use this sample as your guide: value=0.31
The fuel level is value=0.5
